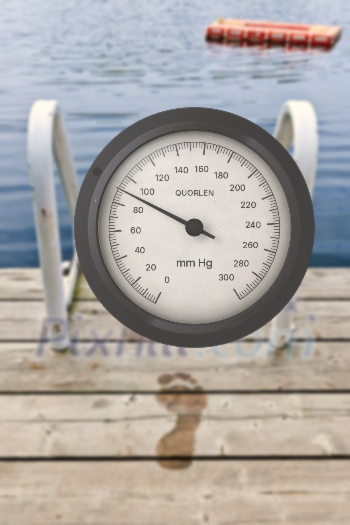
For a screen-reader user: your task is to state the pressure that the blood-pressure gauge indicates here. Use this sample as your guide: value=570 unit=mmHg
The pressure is value=90 unit=mmHg
